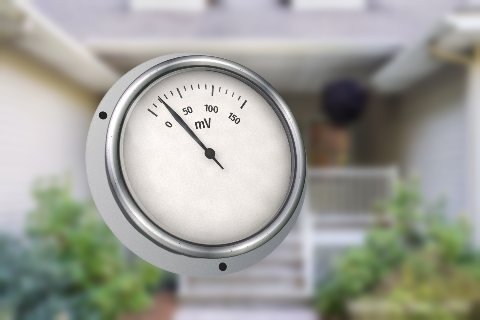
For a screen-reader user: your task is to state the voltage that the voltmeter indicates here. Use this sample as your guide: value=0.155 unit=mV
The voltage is value=20 unit=mV
